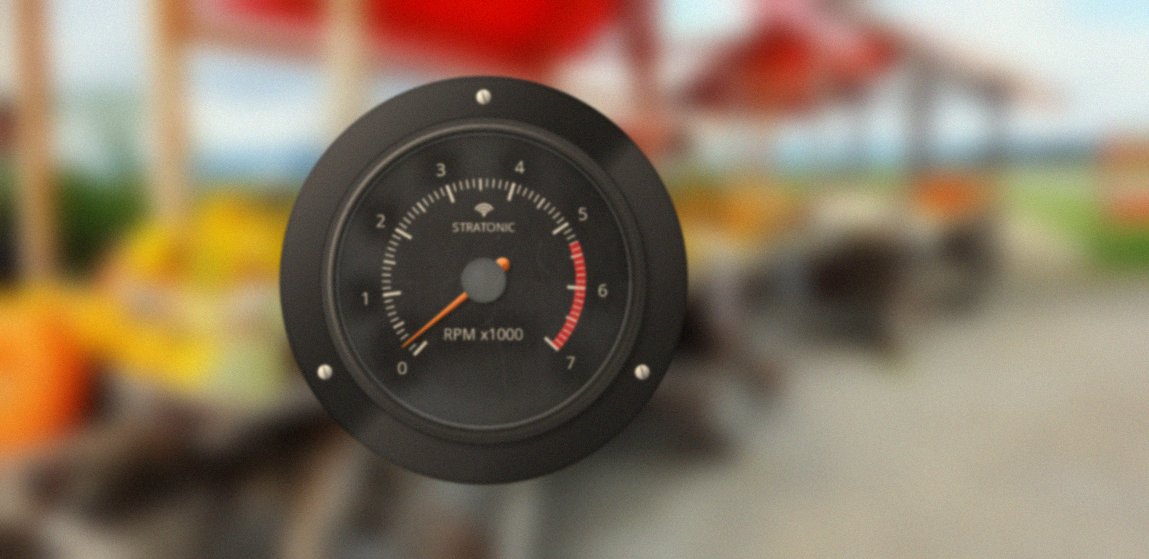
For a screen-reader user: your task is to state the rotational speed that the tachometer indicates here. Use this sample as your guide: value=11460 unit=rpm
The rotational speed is value=200 unit=rpm
